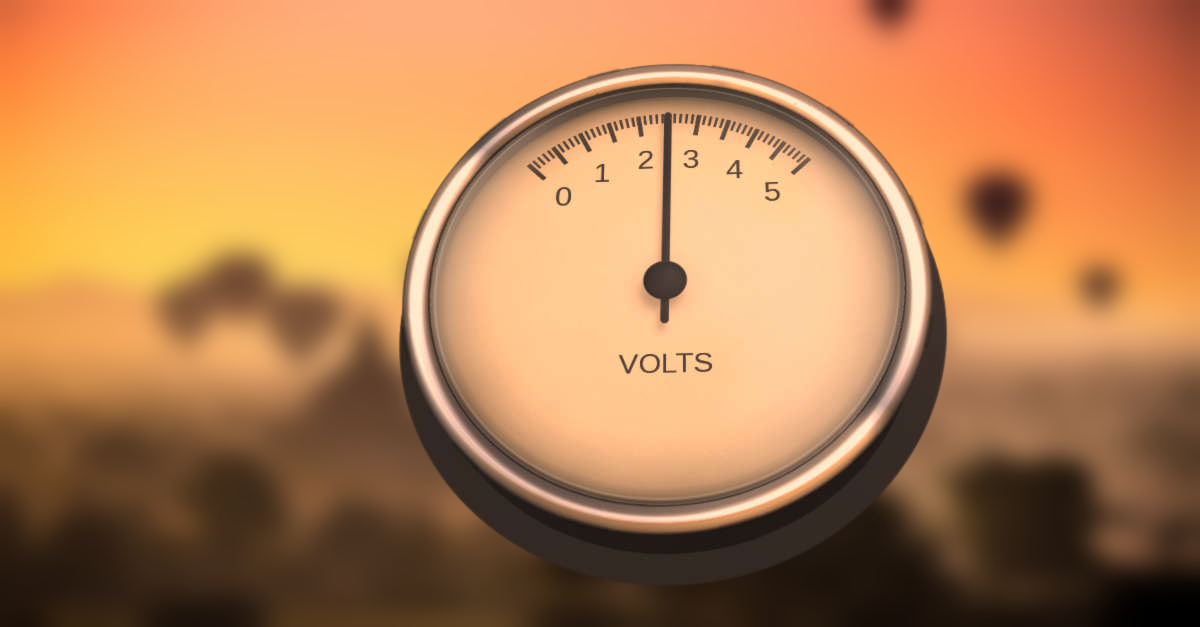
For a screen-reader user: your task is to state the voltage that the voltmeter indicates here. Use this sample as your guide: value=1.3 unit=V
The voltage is value=2.5 unit=V
